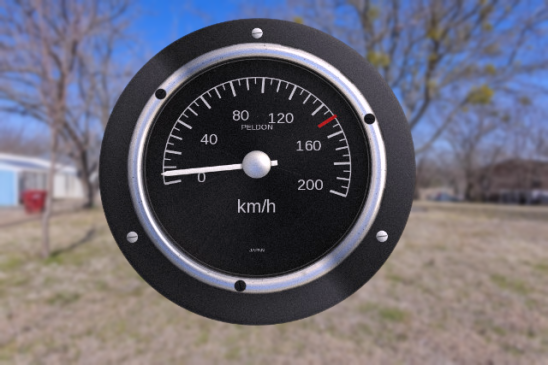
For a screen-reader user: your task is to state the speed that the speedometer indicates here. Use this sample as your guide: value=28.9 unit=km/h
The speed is value=5 unit=km/h
